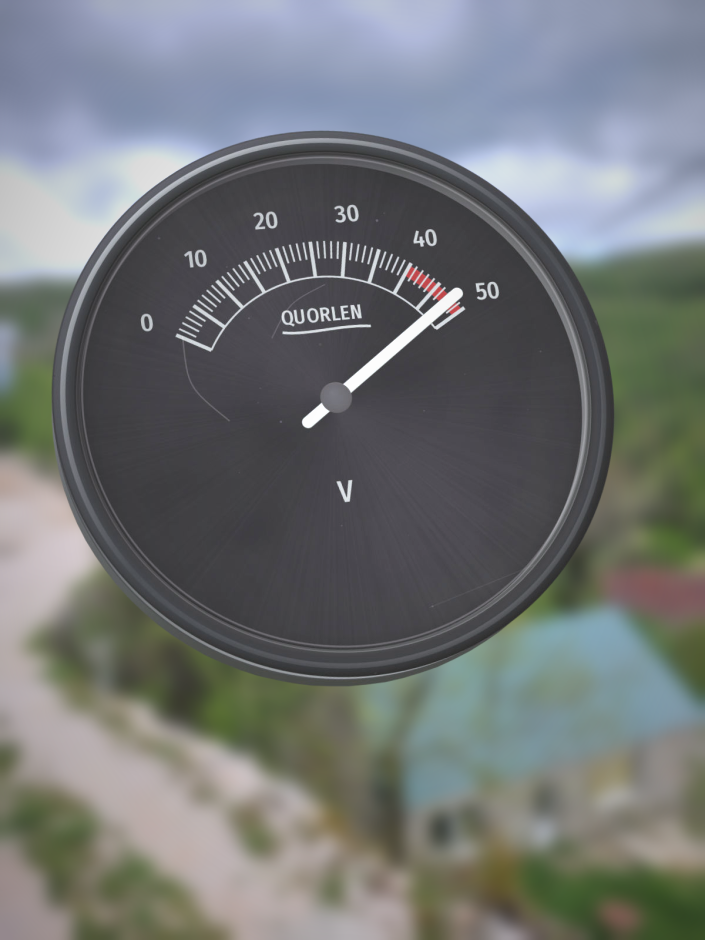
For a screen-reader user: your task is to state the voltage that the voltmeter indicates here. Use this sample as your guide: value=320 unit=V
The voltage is value=48 unit=V
